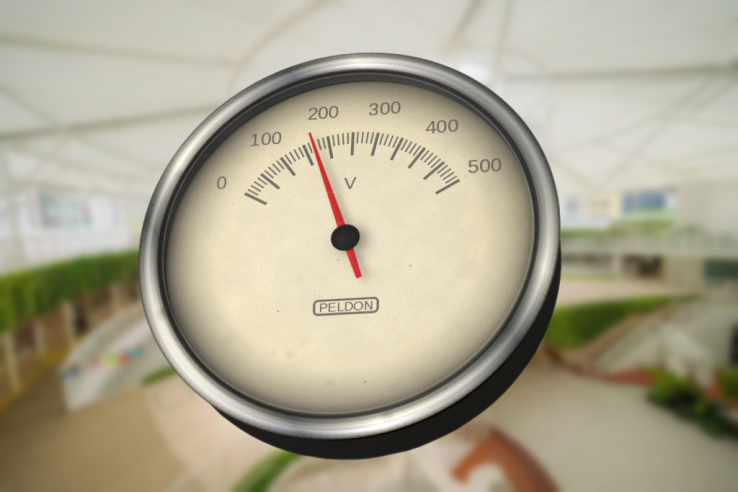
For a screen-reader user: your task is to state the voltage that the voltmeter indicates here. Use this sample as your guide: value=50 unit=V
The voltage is value=170 unit=V
